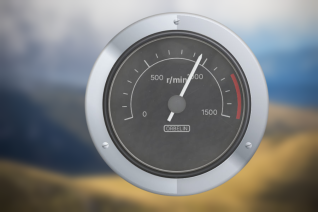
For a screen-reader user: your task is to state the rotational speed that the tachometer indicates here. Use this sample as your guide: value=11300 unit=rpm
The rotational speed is value=950 unit=rpm
